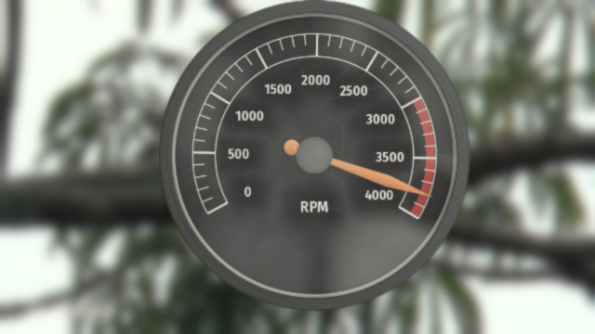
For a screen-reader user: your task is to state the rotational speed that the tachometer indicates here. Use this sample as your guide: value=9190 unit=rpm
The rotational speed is value=3800 unit=rpm
